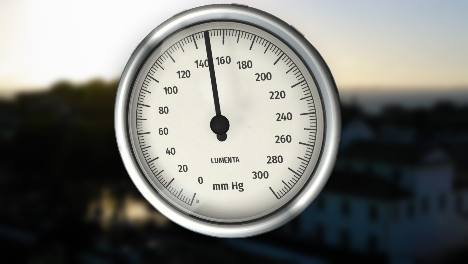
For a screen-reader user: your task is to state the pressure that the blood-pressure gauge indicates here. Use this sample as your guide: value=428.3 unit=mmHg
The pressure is value=150 unit=mmHg
